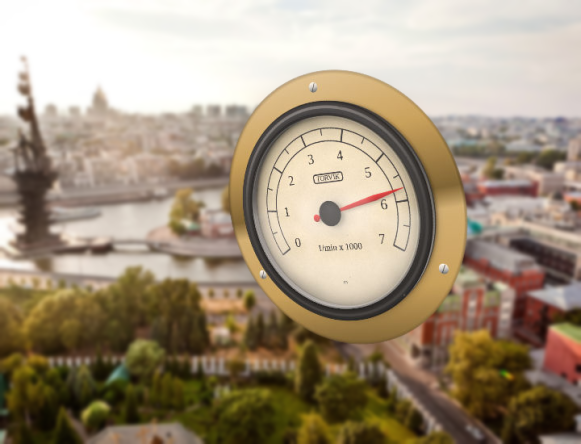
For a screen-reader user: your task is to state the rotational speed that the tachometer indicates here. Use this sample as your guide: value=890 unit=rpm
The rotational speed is value=5750 unit=rpm
